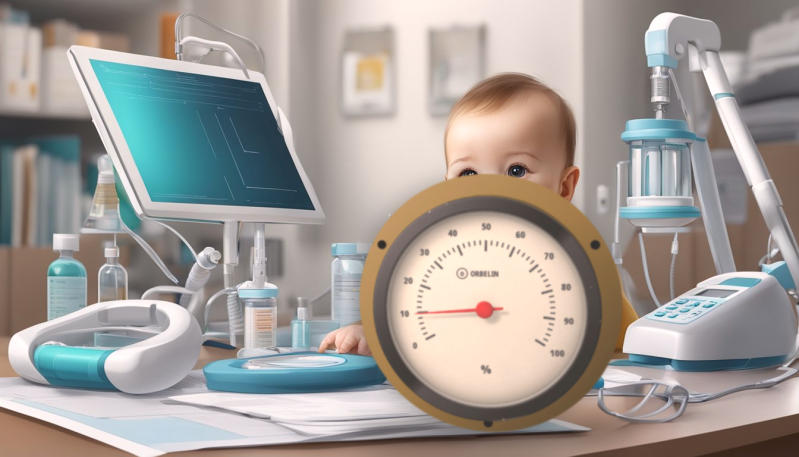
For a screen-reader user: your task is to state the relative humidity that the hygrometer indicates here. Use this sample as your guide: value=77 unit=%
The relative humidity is value=10 unit=%
